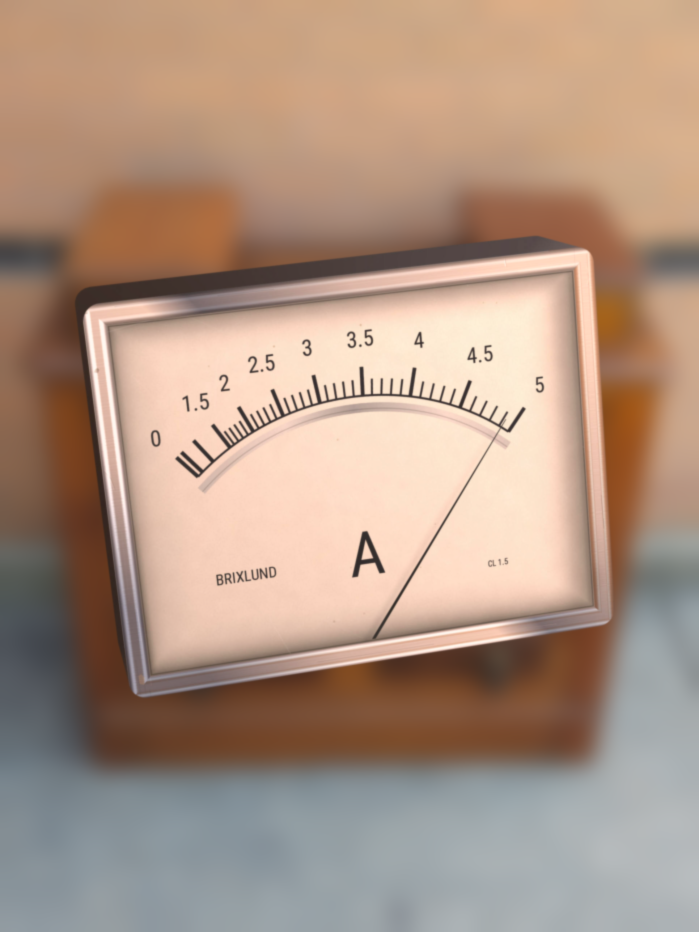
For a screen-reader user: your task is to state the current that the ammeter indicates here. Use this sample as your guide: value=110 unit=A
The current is value=4.9 unit=A
